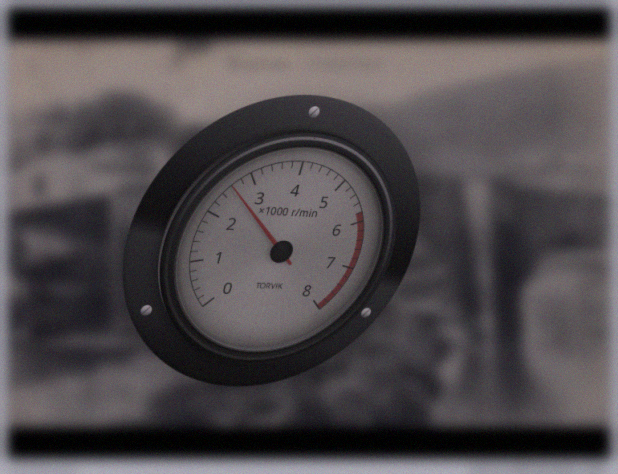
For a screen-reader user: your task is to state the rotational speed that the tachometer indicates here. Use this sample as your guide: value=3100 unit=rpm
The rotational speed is value=2600 unit=rpm
